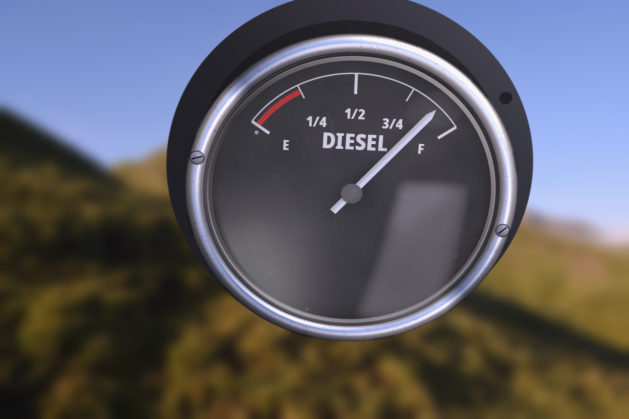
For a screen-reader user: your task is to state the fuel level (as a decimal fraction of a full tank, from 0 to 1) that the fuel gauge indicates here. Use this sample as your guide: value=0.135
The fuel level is value=0.875
